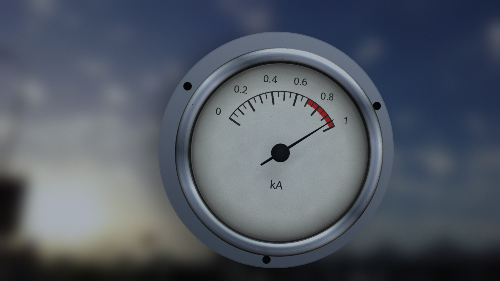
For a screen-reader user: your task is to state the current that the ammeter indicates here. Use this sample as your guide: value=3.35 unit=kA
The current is value=0.95 unit=kA
